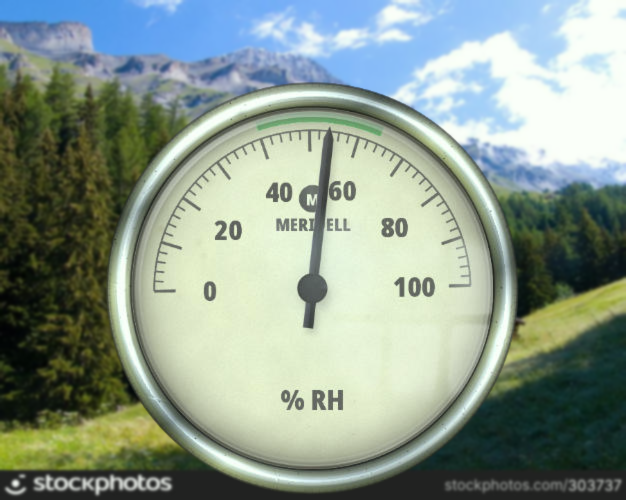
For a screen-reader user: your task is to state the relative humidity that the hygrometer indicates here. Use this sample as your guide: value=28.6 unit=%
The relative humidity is value=54 unit=%
